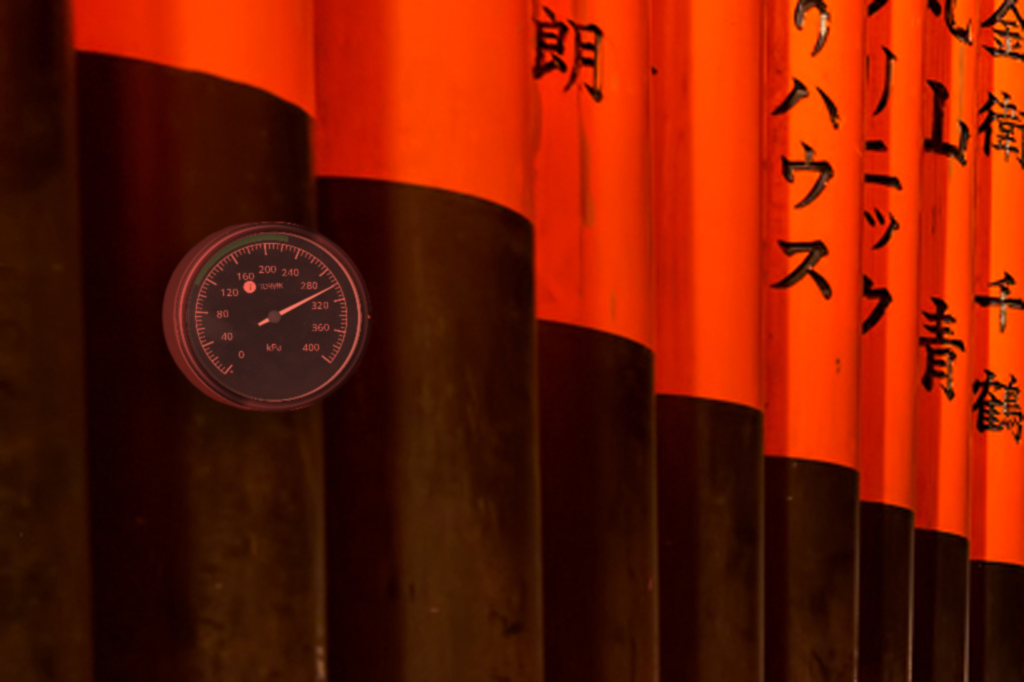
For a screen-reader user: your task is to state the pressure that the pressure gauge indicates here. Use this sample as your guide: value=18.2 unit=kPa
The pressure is value=300 unit=kPa
